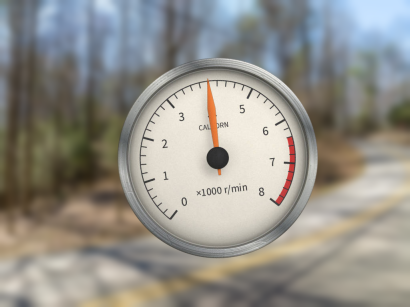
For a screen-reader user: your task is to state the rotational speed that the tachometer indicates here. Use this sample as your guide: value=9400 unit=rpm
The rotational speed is value=4000 unit=rpm
